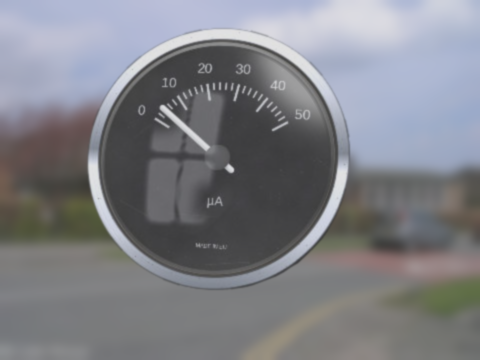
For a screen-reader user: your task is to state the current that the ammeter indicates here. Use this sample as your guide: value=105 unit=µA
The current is value=4 unit=µA
